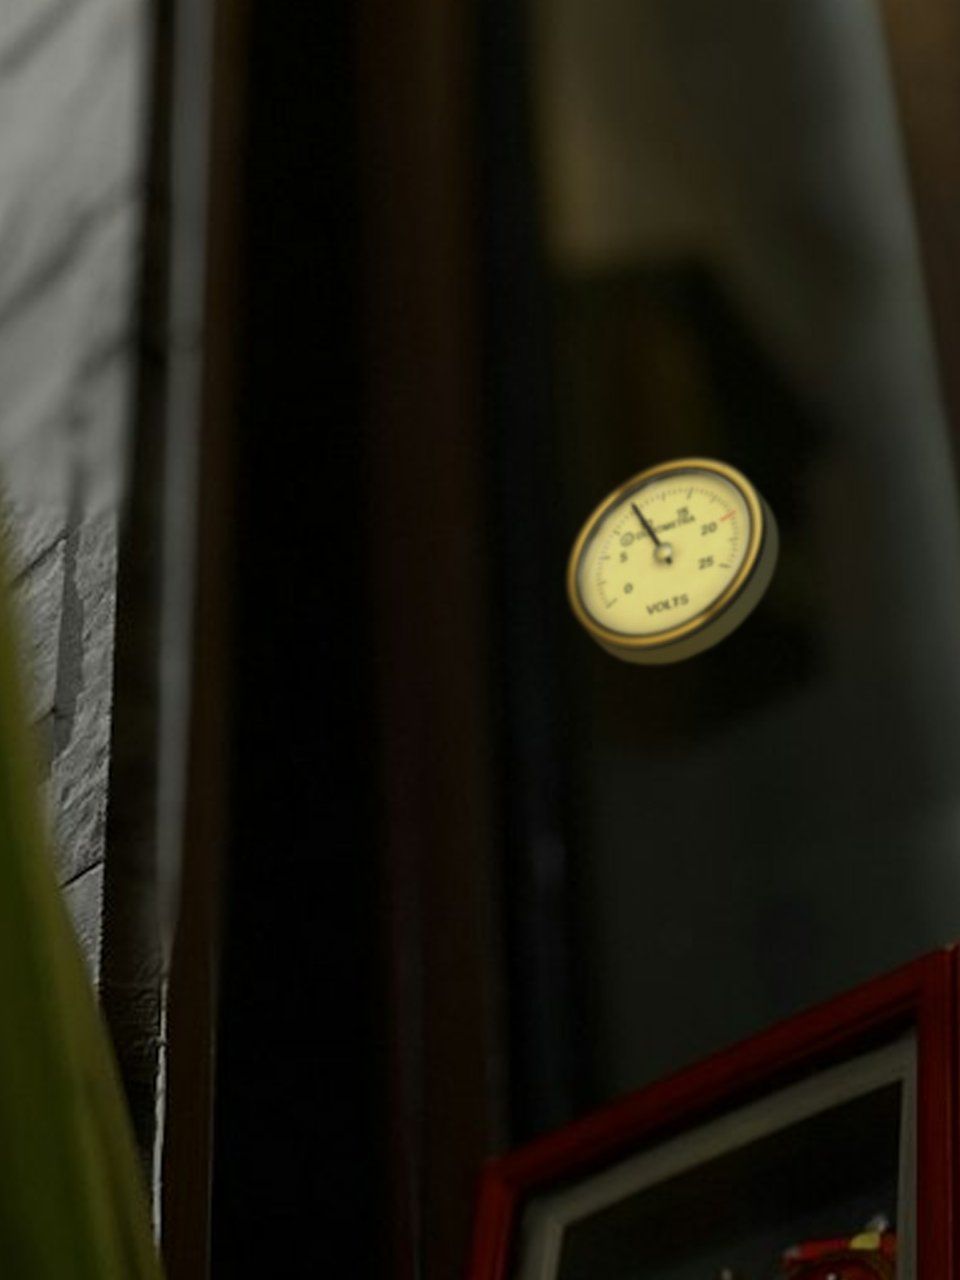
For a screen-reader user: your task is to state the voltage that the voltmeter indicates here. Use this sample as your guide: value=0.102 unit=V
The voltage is value=10 unit=V
